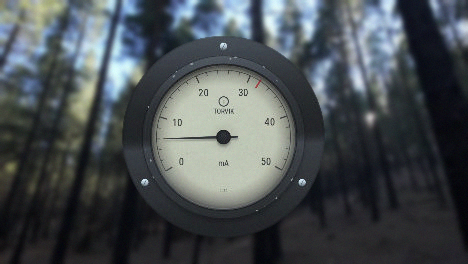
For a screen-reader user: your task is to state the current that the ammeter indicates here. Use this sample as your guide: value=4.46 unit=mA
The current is value=6 unit=mA
